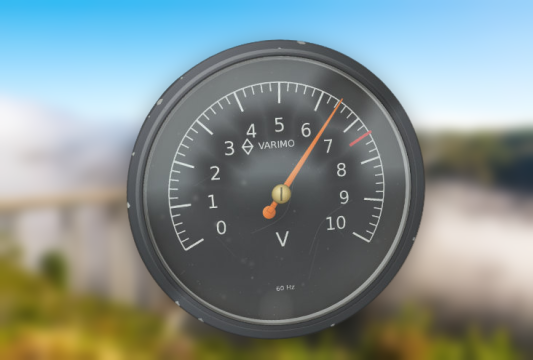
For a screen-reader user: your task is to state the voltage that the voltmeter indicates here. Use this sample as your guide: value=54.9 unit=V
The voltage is value=6.4 unit=V
